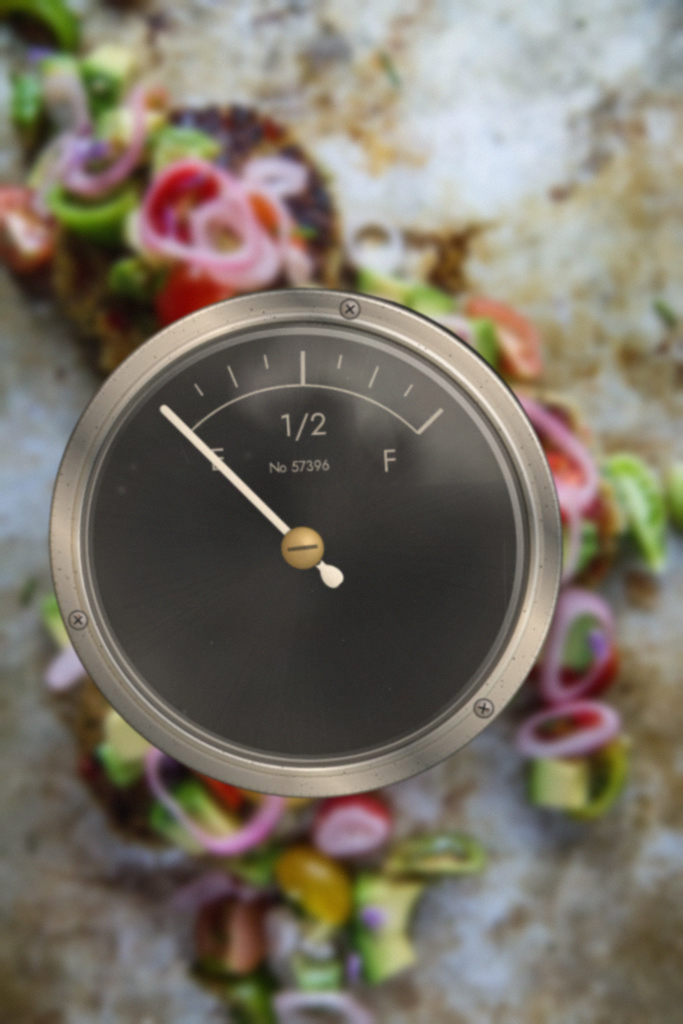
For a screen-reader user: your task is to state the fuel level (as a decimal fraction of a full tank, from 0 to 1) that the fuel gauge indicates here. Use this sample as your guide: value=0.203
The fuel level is value=0
